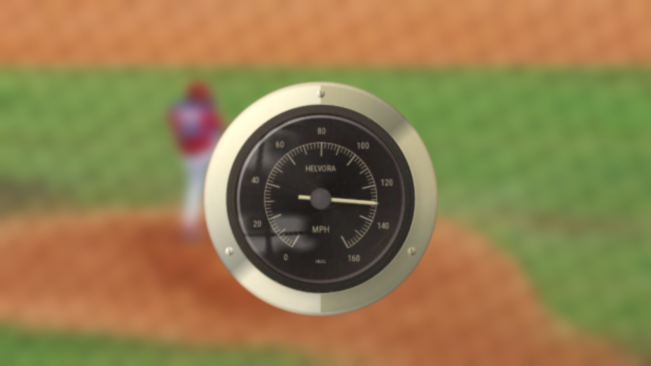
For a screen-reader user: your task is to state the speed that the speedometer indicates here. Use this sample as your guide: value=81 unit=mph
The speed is value=130 unit=mph
